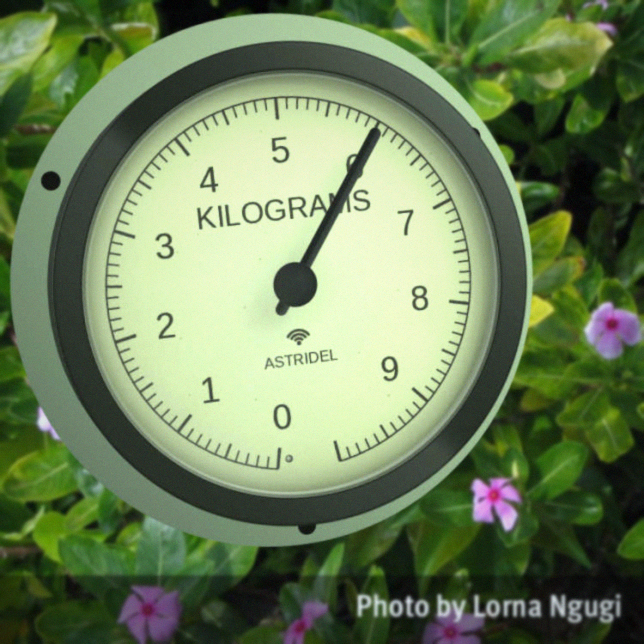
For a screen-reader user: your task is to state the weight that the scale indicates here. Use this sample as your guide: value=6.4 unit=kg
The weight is value=6 unit=kg
